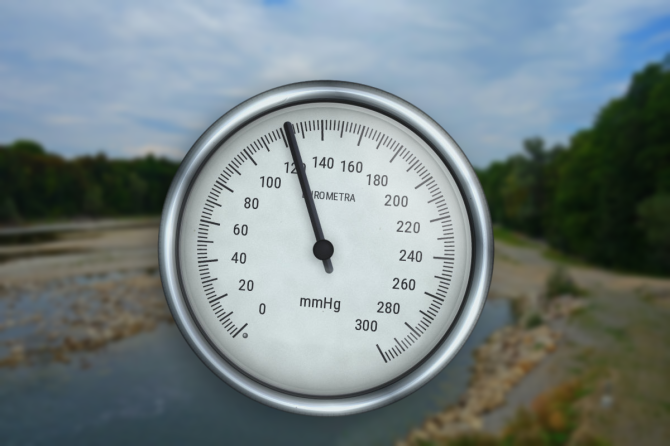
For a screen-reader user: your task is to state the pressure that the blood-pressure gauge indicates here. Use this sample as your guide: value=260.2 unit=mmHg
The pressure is value=124 unit=mmHg
